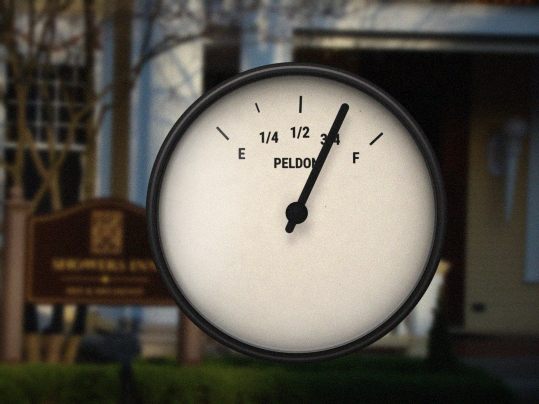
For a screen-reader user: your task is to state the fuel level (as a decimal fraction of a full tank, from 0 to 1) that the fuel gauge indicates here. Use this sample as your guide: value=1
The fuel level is value=0.75
